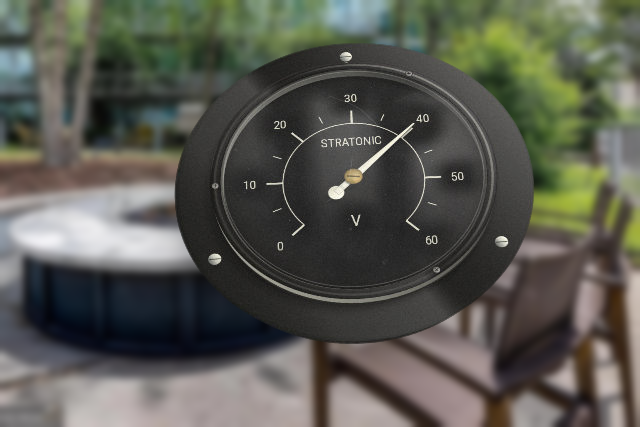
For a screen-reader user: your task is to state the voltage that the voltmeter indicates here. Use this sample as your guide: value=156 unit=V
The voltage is value=40 unit=V
